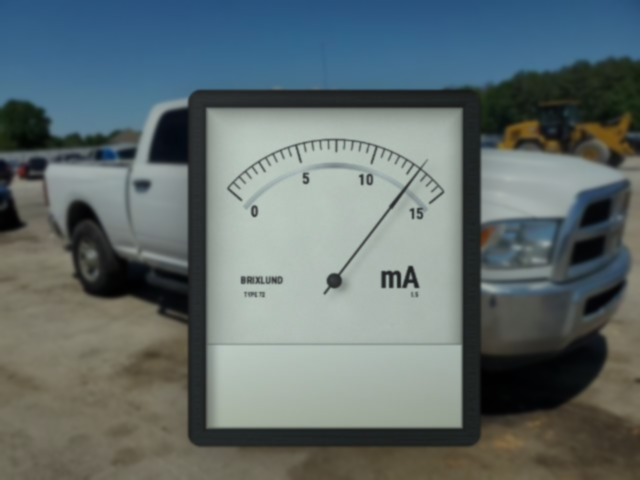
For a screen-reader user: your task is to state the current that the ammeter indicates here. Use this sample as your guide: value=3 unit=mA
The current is value=13 unit=mA
